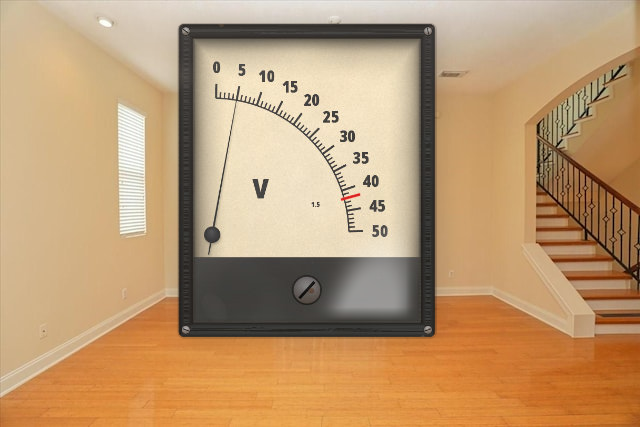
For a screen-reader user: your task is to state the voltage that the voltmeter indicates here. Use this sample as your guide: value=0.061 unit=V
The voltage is value=5 unit=V
